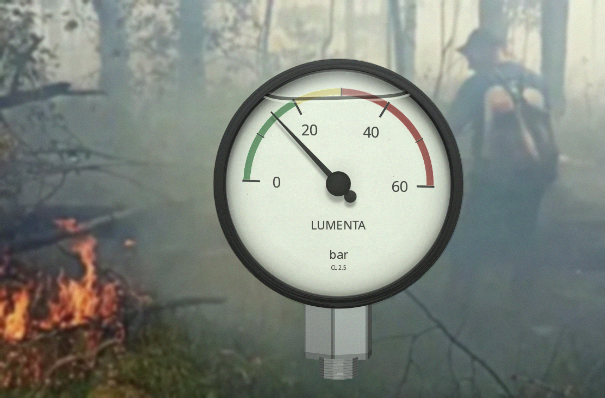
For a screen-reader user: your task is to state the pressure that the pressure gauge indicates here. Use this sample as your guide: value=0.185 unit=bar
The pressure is value=15 unit=bar
